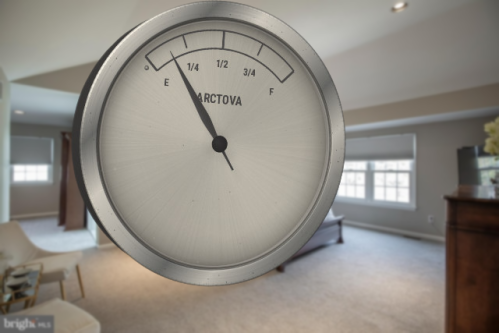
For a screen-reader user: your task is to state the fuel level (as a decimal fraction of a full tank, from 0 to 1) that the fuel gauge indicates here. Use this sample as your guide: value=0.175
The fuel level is value=0.125
